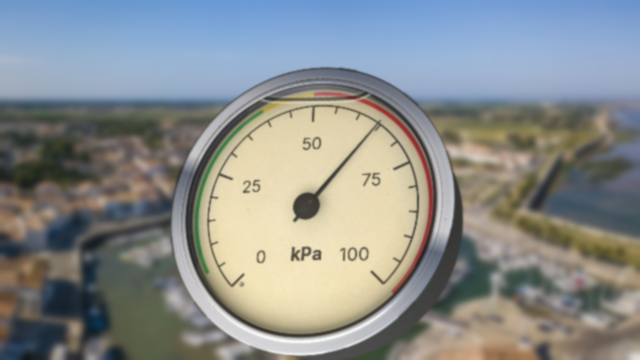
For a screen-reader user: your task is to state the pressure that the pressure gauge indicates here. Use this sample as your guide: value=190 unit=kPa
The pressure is value=65 unit=kPa
